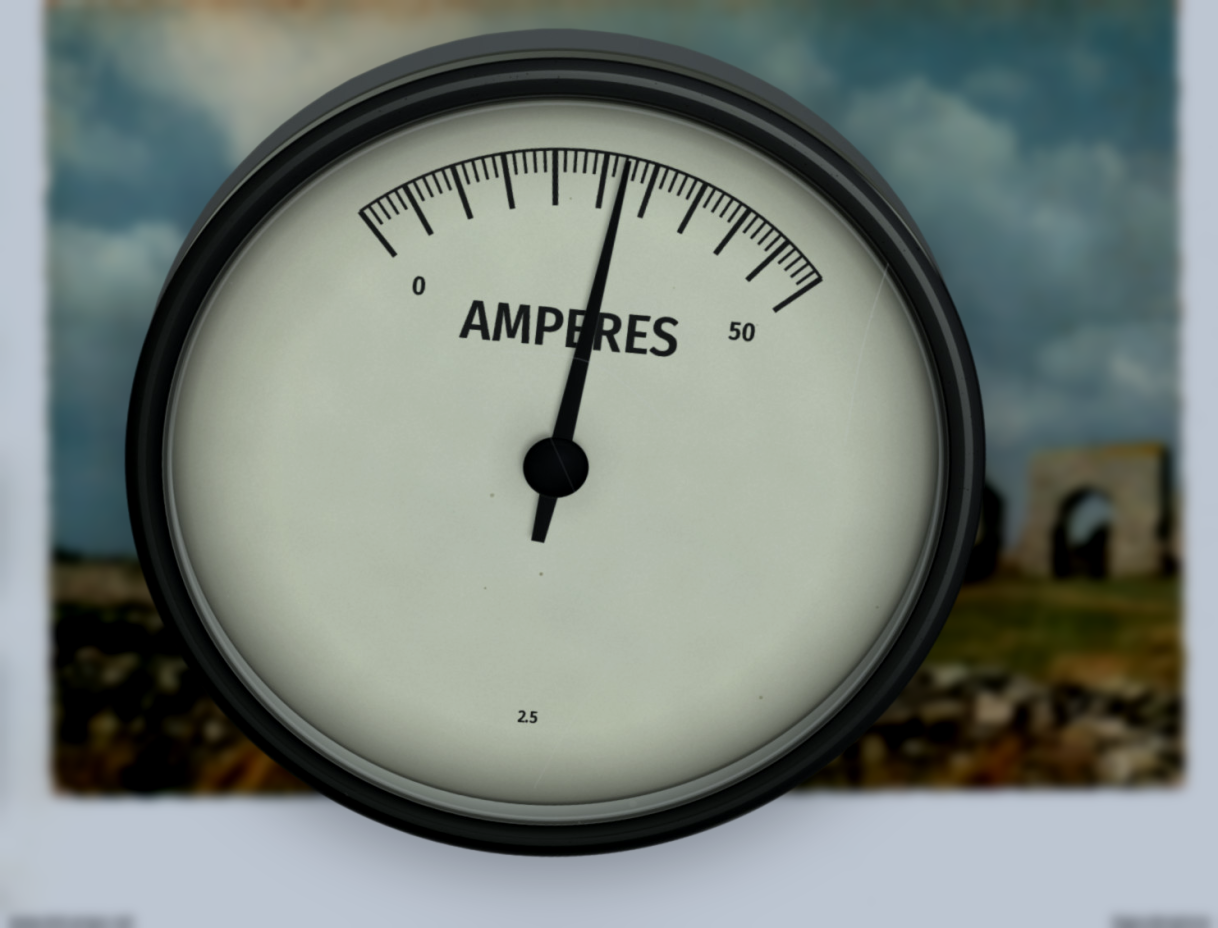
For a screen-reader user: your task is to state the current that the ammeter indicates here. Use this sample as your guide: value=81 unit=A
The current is value=27 unit=A
